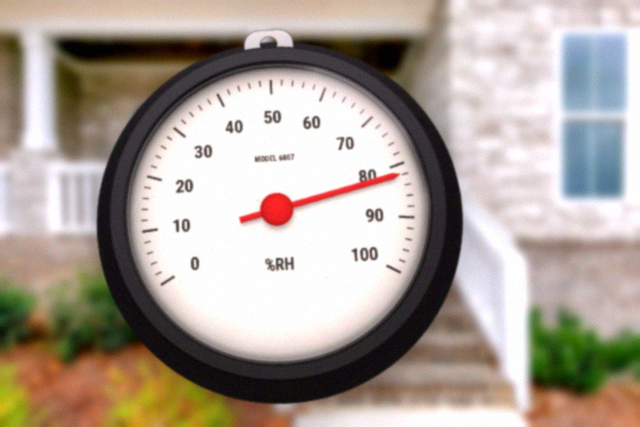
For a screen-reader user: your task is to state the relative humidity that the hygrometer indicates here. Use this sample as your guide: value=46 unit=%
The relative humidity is value=82 unit=%
